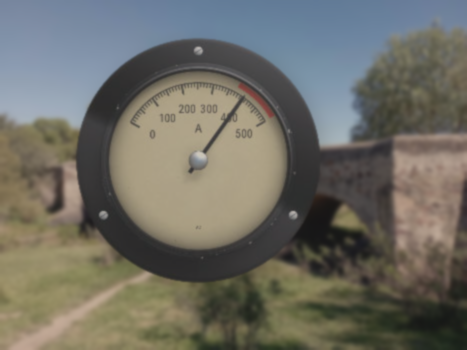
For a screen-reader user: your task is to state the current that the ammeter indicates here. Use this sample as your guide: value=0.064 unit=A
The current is value=400 unit=A
